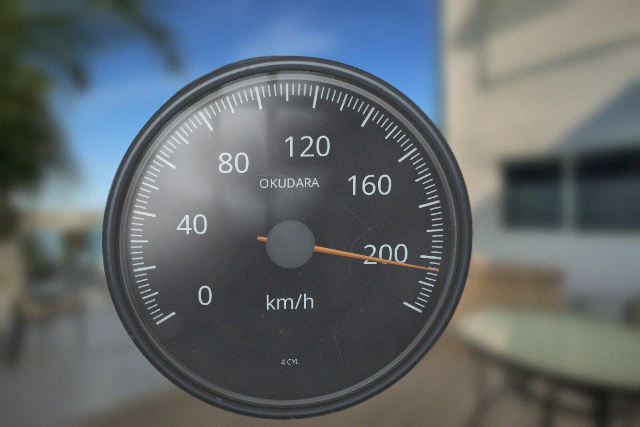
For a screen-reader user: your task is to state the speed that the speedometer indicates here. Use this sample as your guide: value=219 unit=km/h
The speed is value=204 unit=km/h
